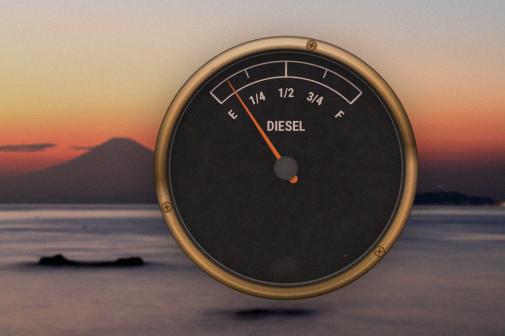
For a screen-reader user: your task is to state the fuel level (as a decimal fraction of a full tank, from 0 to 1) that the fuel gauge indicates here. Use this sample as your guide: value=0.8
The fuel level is value=0.125
